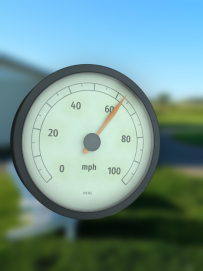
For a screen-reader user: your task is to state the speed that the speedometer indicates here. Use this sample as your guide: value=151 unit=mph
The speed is value=62.5 unit=mph
